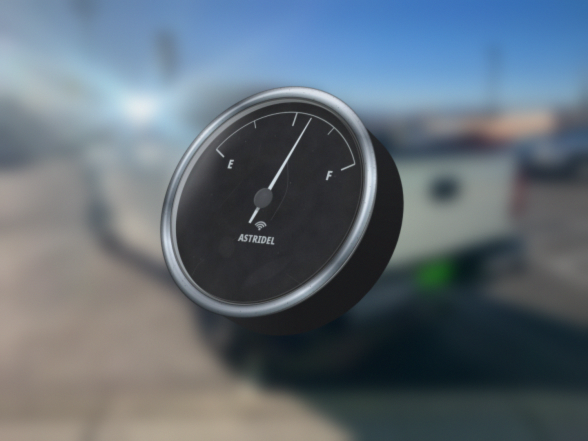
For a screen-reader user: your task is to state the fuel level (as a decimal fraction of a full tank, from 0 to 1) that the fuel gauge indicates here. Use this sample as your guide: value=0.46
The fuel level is value=0.625
